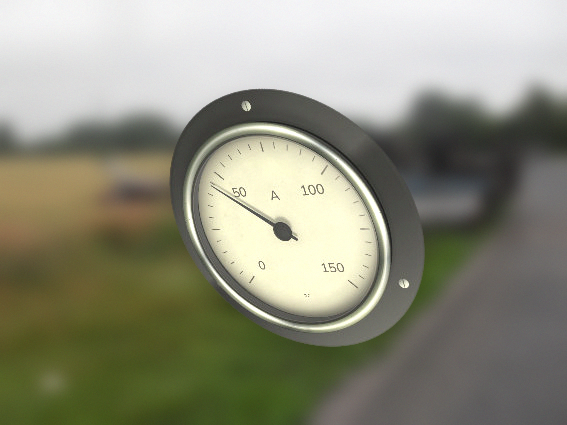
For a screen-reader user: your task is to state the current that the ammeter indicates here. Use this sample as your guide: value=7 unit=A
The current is value=45 unit=A
